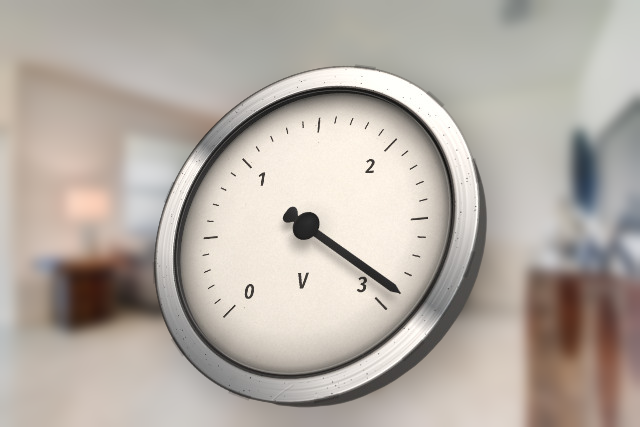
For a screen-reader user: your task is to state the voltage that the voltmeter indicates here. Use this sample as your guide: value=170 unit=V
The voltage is value=2.9 unit=V
